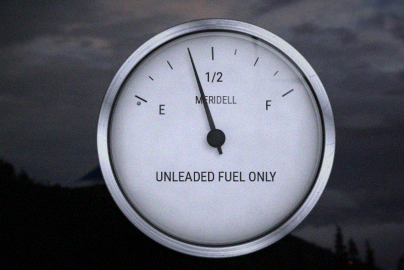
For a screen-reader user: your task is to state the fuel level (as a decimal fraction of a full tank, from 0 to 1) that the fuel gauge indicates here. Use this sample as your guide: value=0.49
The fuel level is value=0.375
